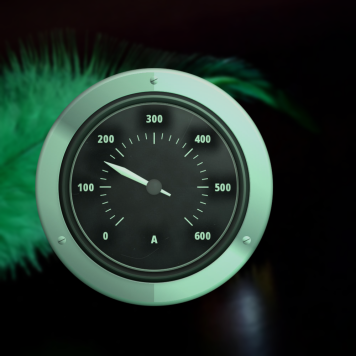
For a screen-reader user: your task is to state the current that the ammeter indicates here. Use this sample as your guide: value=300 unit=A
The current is value=160 unit=A
